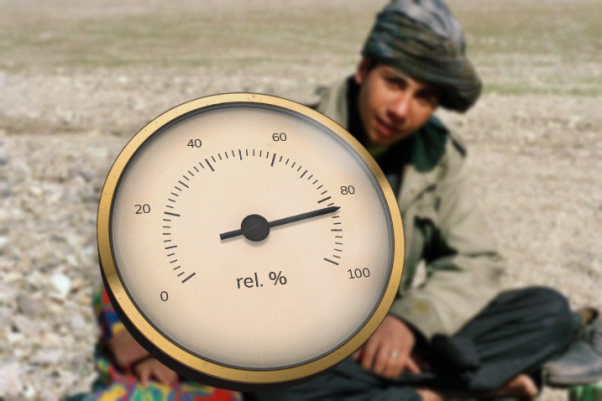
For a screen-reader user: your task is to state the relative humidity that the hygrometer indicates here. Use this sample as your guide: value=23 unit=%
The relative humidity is value=84 unit=%
